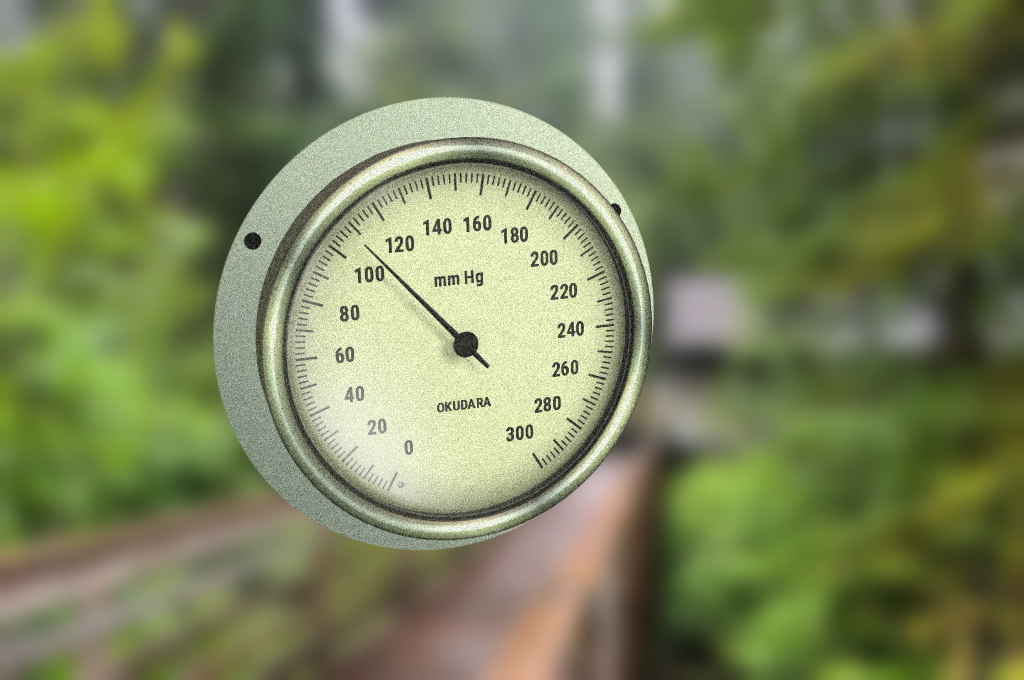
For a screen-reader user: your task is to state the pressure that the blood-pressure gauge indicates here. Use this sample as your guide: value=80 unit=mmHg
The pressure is value=108 unit=mmHg
